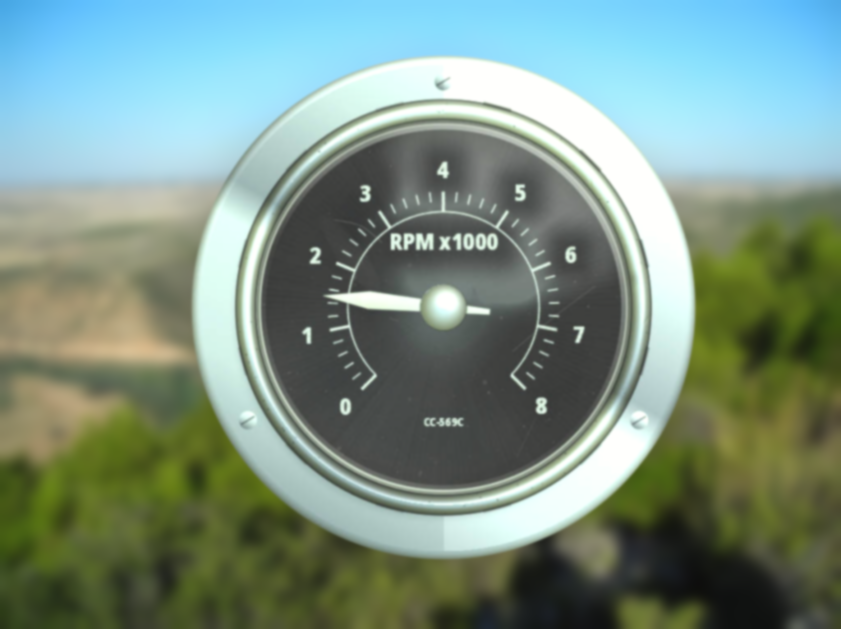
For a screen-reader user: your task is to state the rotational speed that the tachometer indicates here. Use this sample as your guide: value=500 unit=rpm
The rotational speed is value=1500 unit=rpm
